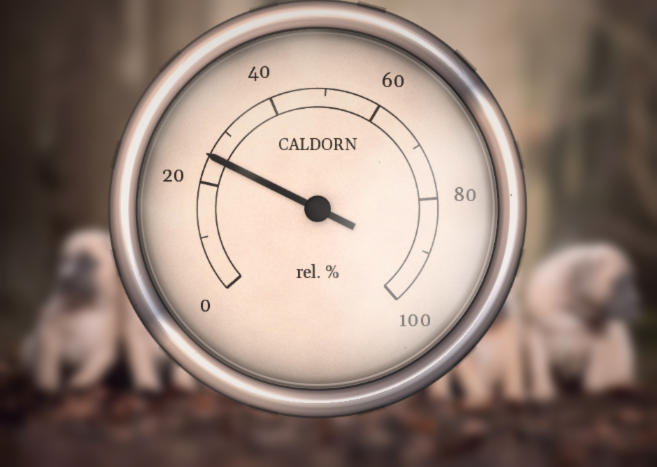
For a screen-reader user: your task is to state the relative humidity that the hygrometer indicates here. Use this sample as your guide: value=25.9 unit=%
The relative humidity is value=25 unit=%
